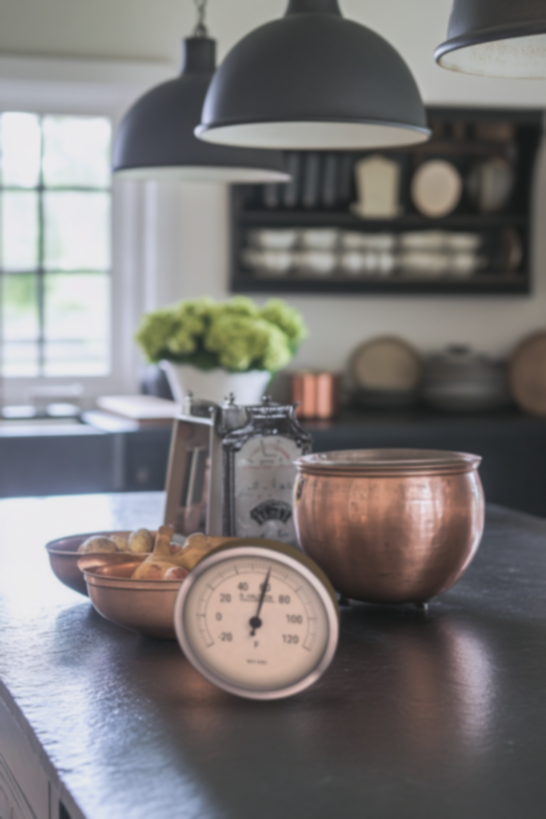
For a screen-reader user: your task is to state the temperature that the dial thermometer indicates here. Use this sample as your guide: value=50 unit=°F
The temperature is value=60 unit=°F
